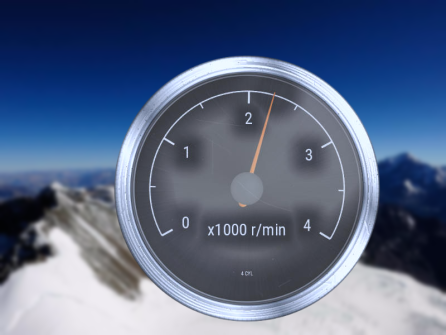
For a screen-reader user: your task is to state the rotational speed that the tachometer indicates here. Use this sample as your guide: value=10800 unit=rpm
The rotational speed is value=2250 unit=rpm
